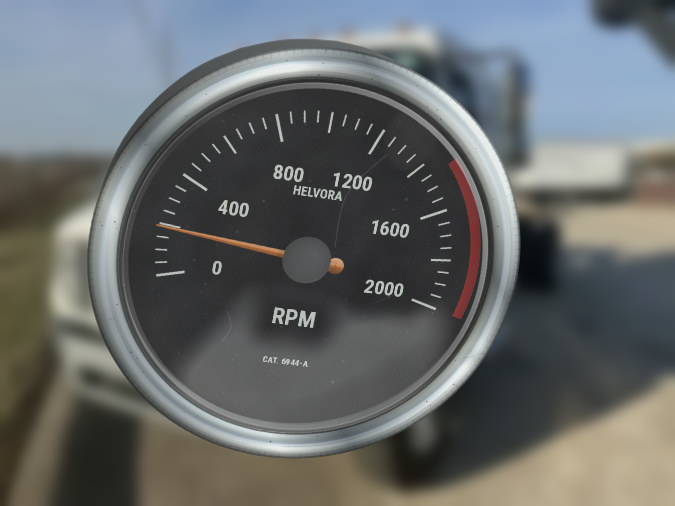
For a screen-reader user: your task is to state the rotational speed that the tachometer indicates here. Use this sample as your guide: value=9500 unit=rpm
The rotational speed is value=200 unit=rpm
